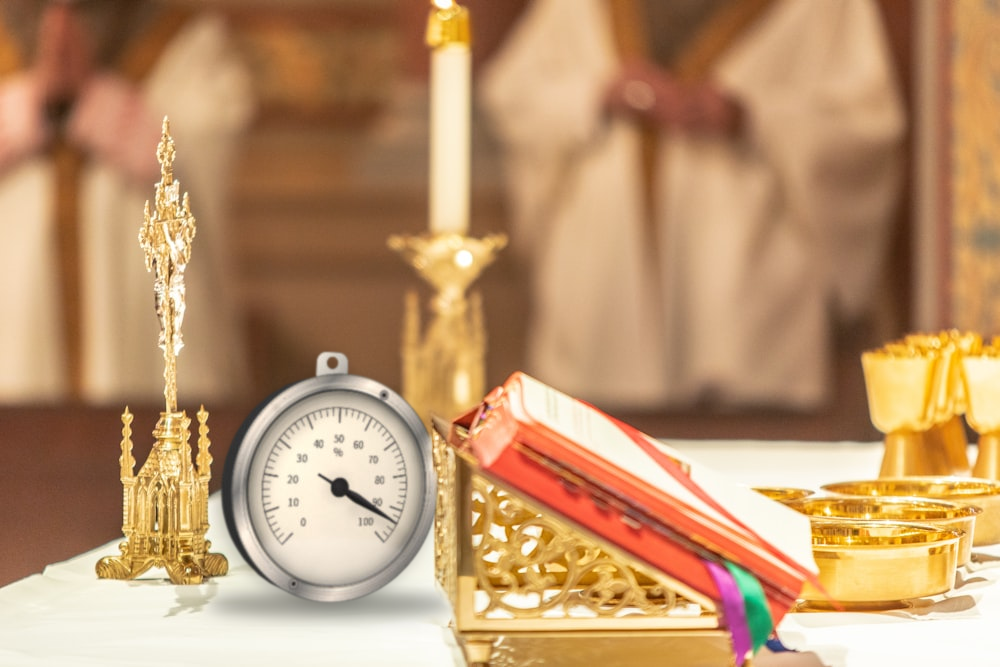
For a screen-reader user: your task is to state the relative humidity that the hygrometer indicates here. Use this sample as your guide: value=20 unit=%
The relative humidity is value=94 unit=%
